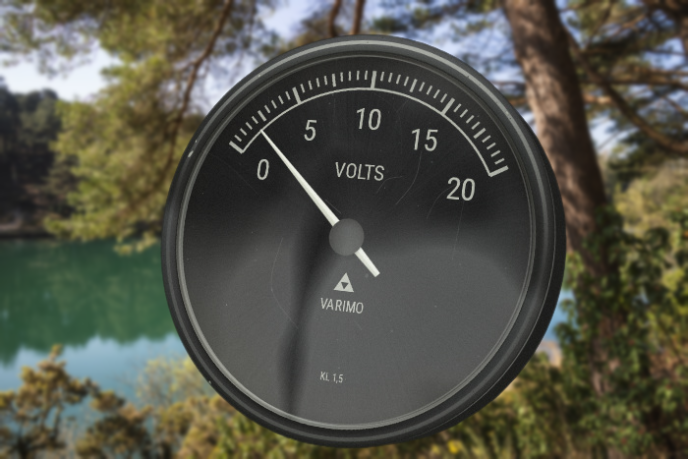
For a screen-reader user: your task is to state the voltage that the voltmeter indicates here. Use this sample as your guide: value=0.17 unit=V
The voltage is value=2 unit=V
